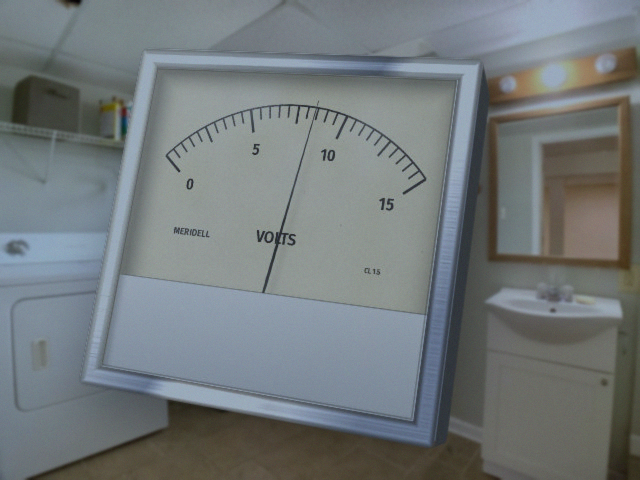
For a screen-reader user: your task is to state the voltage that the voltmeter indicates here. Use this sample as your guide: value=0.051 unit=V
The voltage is value=8.5 unit=V
